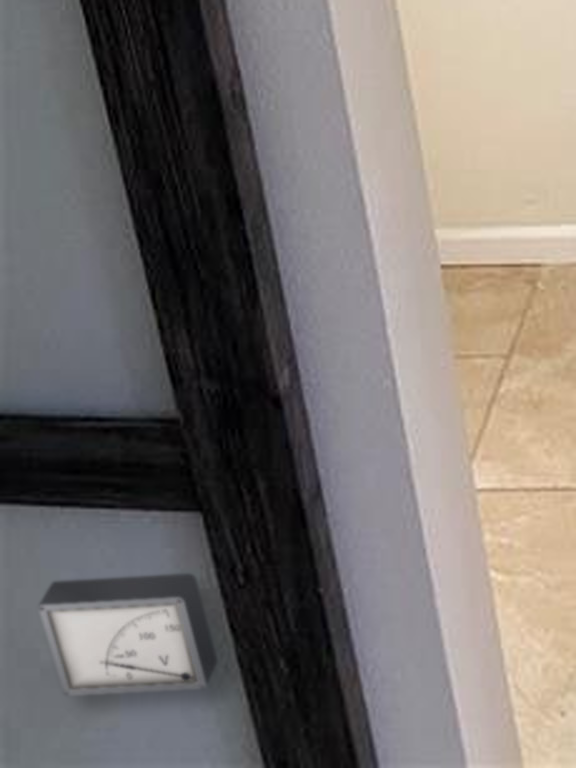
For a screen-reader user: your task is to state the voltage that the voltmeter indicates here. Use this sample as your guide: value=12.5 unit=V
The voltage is value=25 unit=V
